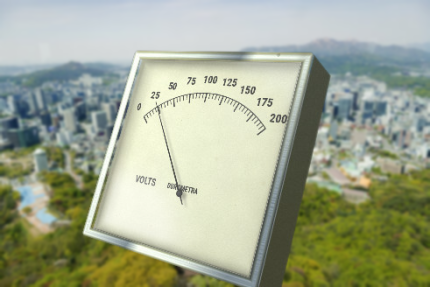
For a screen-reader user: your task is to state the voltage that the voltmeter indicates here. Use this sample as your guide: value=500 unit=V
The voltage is value=25 unit=V
